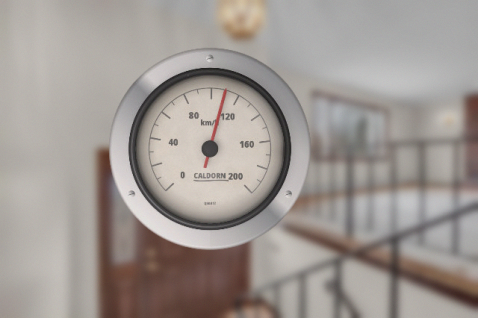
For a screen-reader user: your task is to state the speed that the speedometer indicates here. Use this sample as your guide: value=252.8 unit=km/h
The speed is value=110 unit=km/h
